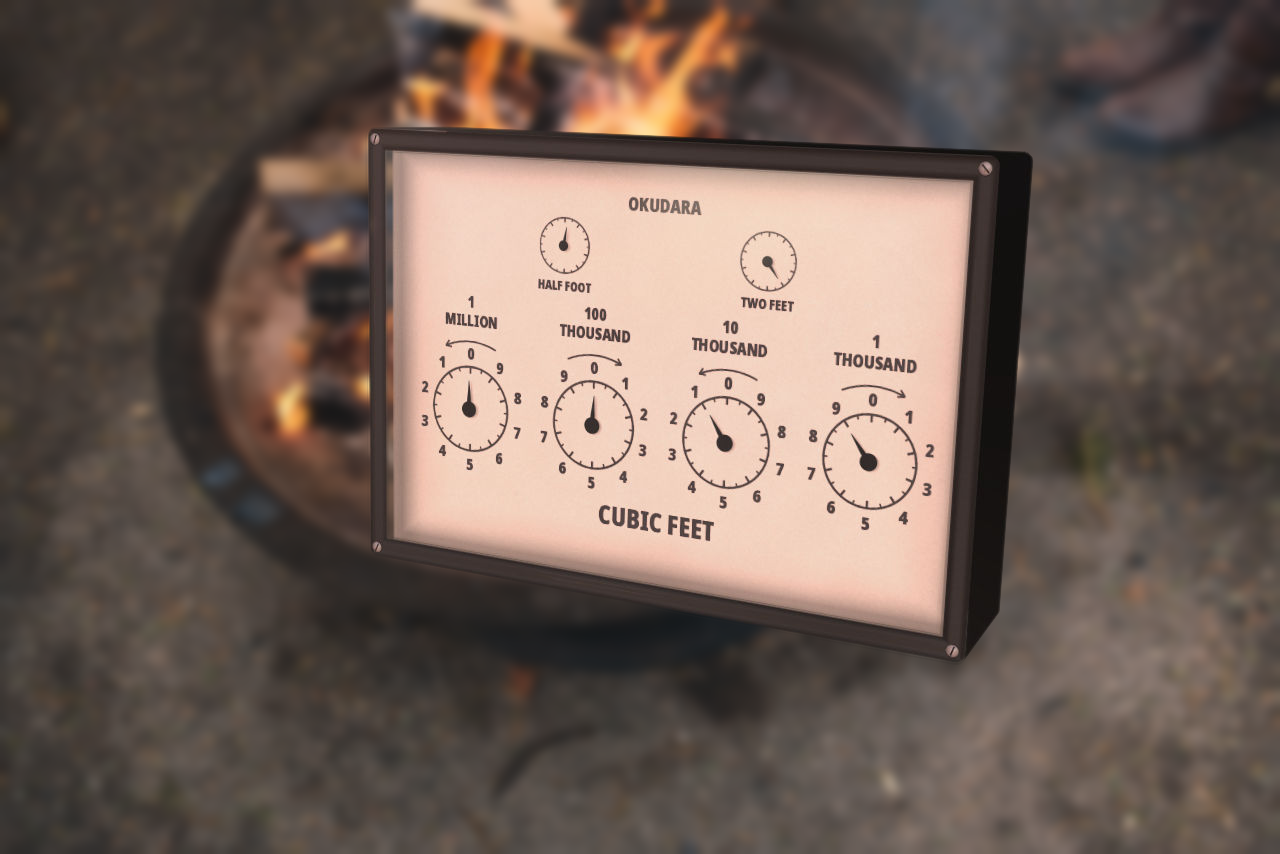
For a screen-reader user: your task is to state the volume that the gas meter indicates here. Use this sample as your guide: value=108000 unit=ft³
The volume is value=900 unit=ft³
